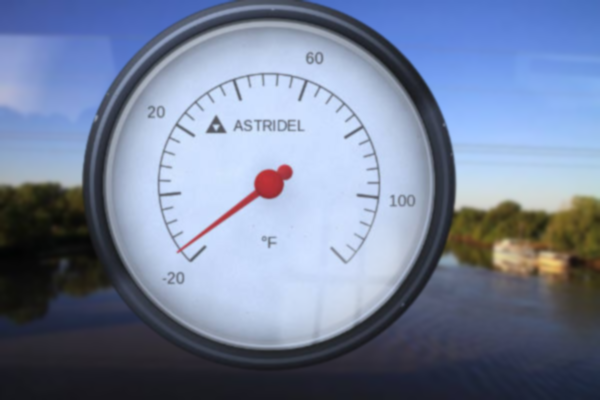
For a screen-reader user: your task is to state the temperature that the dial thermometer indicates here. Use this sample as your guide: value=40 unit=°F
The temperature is value=-16 unit=°F
